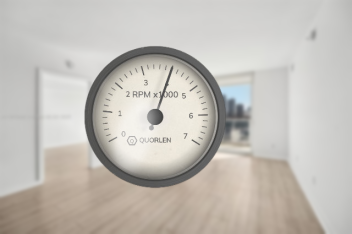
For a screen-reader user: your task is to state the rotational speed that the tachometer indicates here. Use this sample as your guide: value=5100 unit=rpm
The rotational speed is value=4000 unit=rpm
